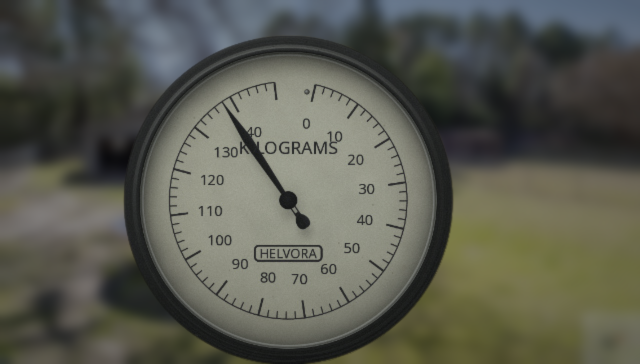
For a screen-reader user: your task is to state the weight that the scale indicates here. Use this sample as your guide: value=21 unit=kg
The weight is value=138 unit=kg
